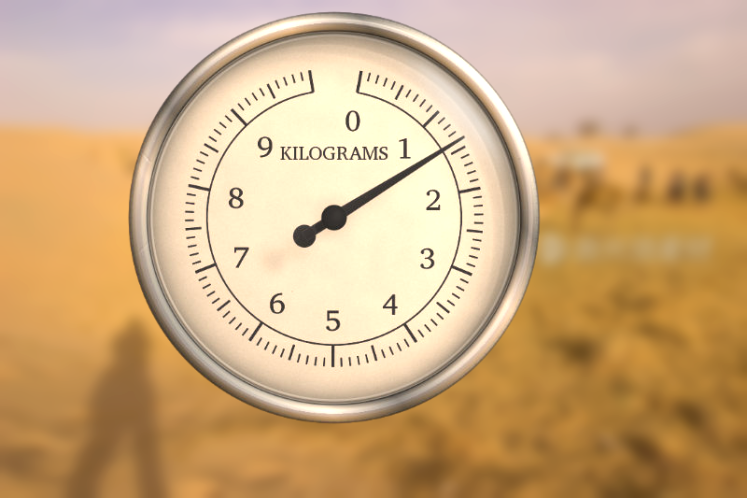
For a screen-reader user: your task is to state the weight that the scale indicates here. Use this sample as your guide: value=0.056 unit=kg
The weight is value=1.4 unit=kg
